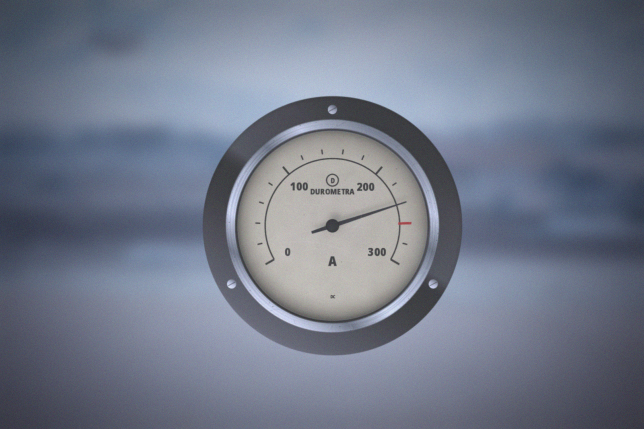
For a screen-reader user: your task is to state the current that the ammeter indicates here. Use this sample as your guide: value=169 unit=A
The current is value=240 unit=A
